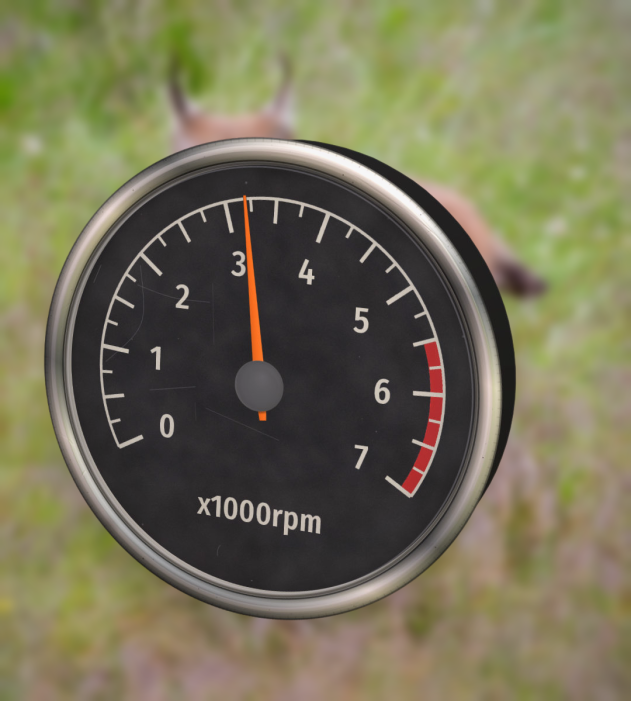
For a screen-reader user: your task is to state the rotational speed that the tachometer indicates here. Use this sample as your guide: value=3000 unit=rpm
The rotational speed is value=3250 unit=rpm
